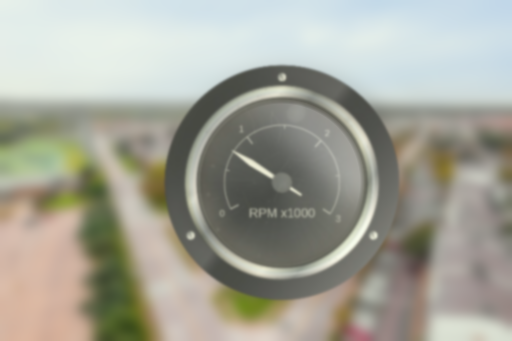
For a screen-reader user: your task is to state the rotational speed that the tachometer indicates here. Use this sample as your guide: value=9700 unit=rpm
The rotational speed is value=750 unit=rpm
